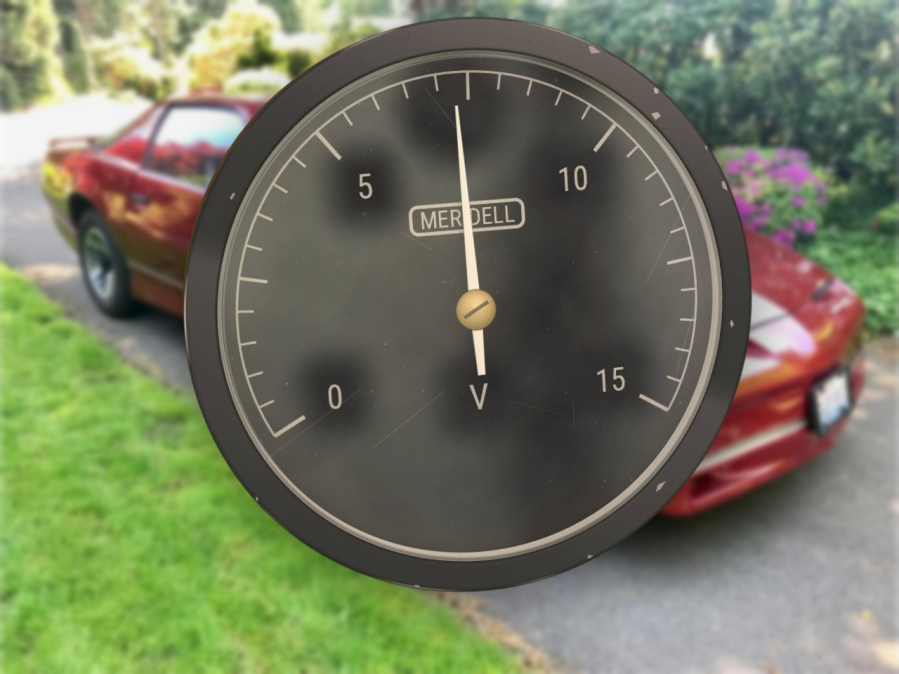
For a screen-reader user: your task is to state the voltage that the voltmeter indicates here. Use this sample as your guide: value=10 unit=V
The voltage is value=7.25 unit=V
